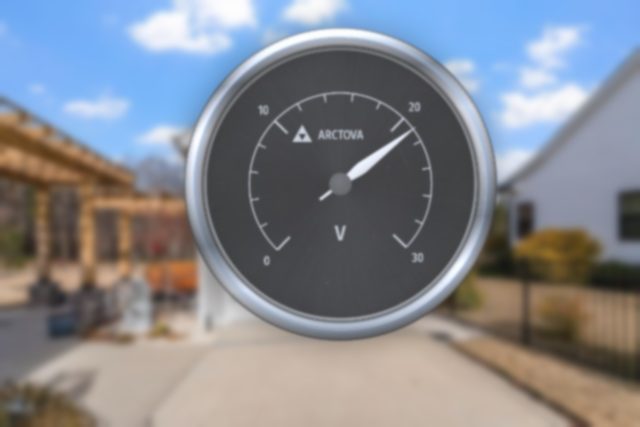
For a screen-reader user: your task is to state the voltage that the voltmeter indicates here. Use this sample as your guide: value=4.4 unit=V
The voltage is value=21 unit=V
